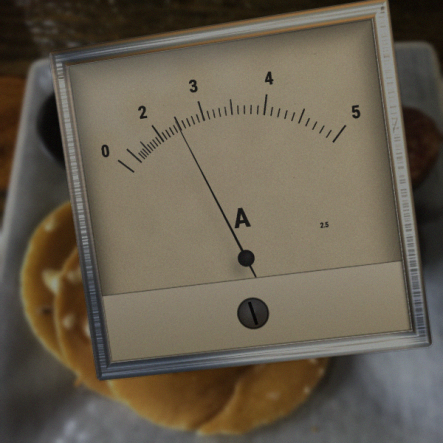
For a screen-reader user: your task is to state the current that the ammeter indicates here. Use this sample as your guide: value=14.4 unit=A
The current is value=2.5 unit=A
